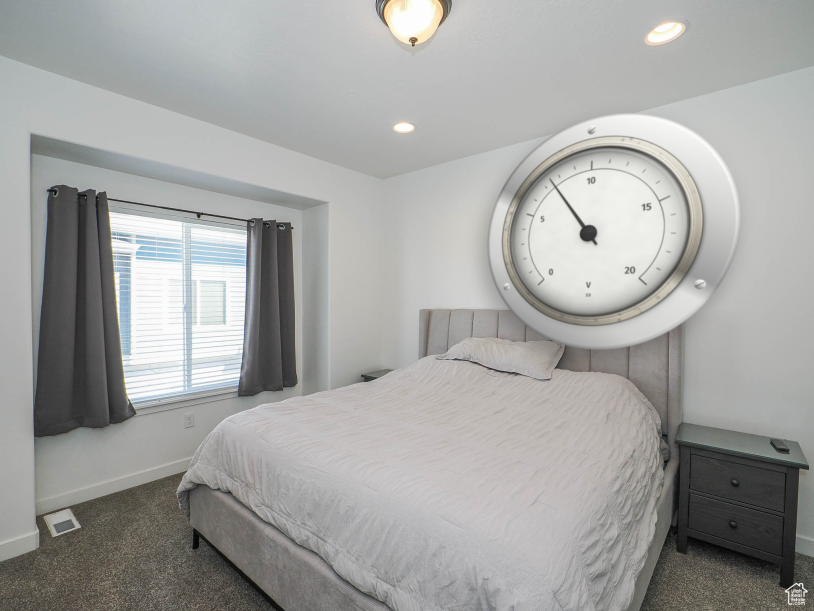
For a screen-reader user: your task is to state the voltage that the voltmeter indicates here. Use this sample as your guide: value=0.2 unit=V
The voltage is value=7.5 unit=V
